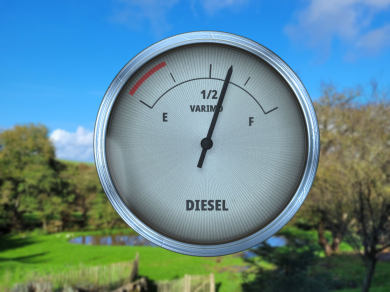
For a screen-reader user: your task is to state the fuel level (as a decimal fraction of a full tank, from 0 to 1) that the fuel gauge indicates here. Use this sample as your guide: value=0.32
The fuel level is value=0.625
